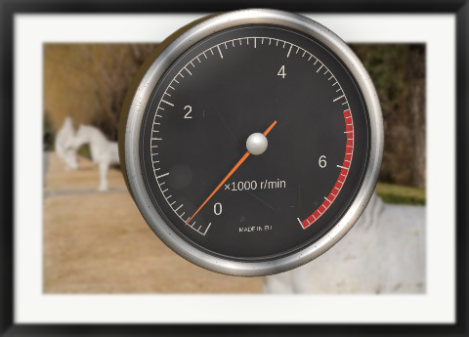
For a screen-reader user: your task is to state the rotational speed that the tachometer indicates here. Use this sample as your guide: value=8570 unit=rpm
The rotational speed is value=300 unit=rpm
